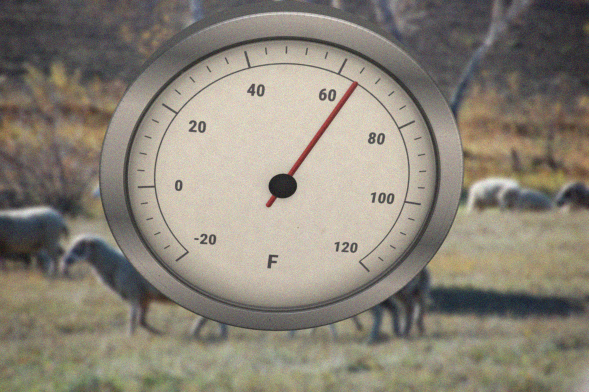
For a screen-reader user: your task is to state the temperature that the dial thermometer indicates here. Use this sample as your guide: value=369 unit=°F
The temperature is value=64 unit=°F
